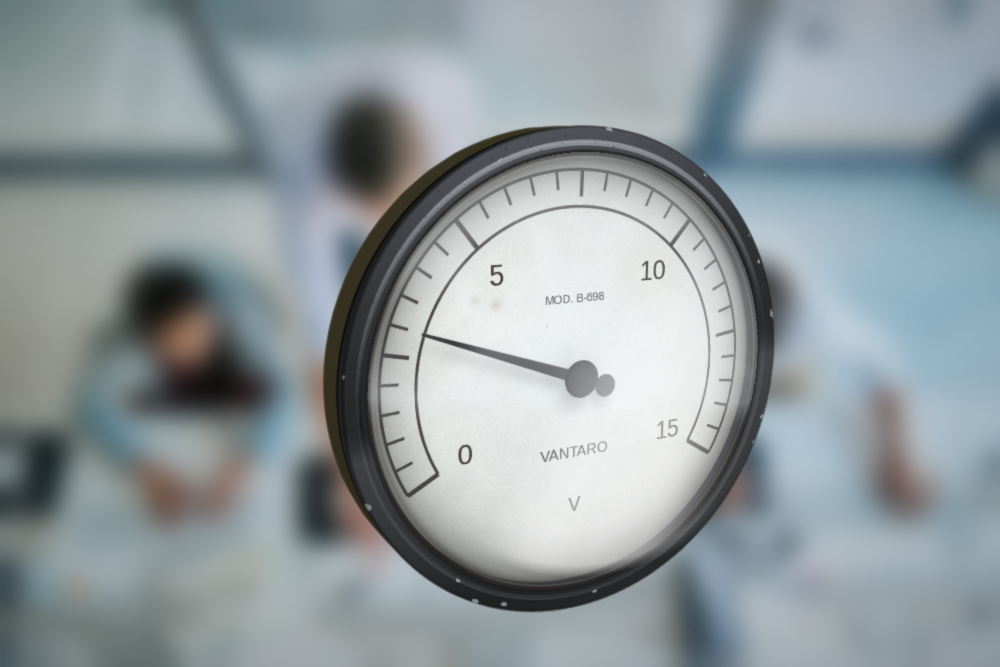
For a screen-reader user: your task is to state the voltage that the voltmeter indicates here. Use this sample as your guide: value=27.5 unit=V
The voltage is value=3 unit=V
